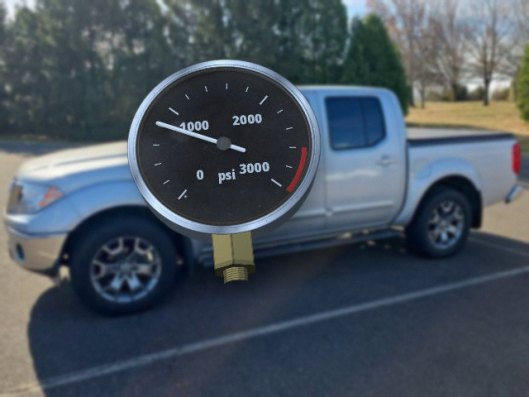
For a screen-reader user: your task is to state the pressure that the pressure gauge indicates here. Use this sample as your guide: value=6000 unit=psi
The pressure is value=800 unit=psi
